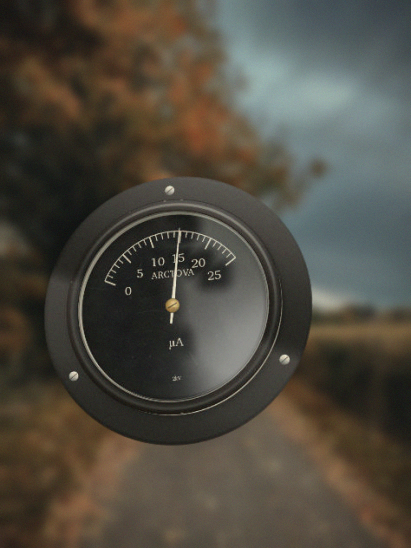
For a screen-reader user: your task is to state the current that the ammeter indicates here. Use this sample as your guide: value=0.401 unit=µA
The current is value=15 unit=µA
